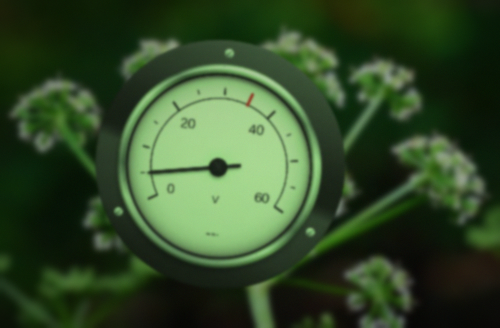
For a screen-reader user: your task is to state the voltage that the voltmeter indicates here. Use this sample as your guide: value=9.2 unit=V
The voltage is value=5 unit=V
